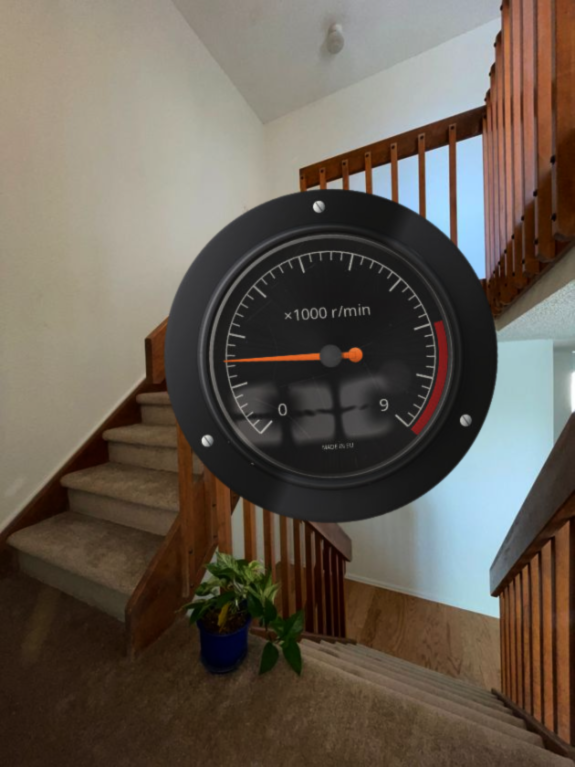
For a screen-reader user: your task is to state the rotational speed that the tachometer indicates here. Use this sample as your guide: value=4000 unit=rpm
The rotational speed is value=1500 unit=rpm
